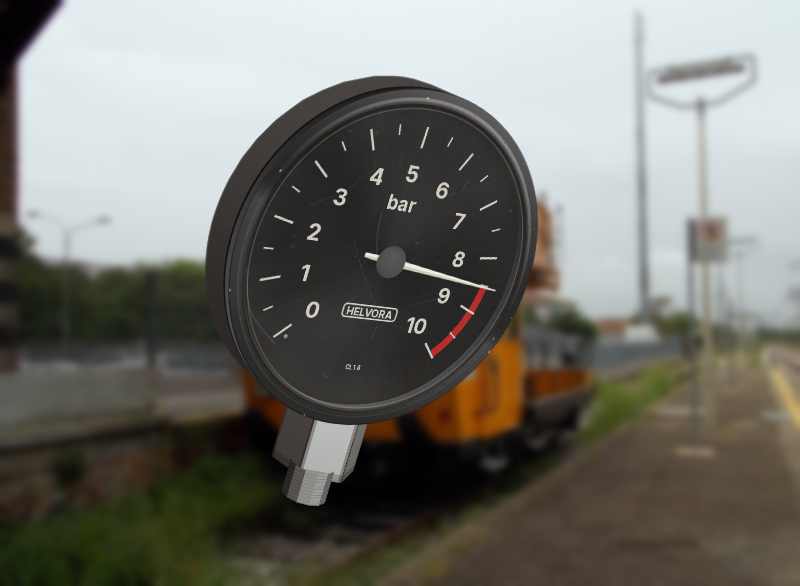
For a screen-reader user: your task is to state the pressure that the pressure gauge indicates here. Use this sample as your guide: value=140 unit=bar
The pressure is value=8.5 unit=bar
